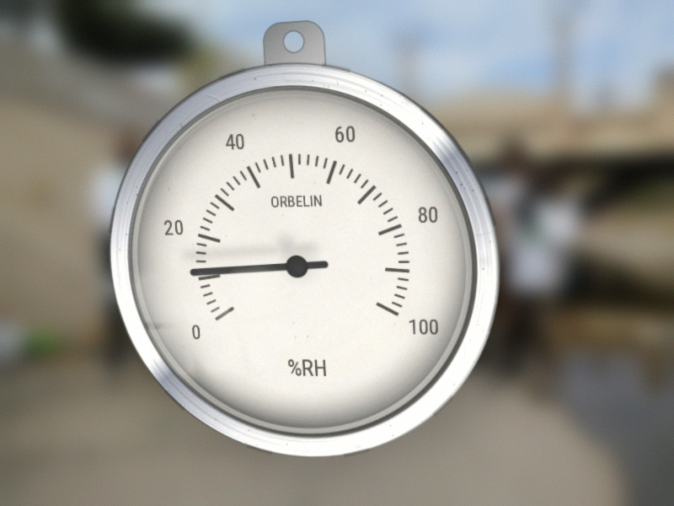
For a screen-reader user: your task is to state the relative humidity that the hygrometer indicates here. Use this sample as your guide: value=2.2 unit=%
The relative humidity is value=12 unit=%
